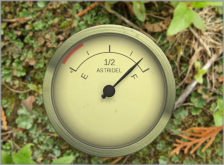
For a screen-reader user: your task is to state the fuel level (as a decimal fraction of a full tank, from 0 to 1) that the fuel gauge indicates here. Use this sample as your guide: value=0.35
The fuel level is value=0.875
